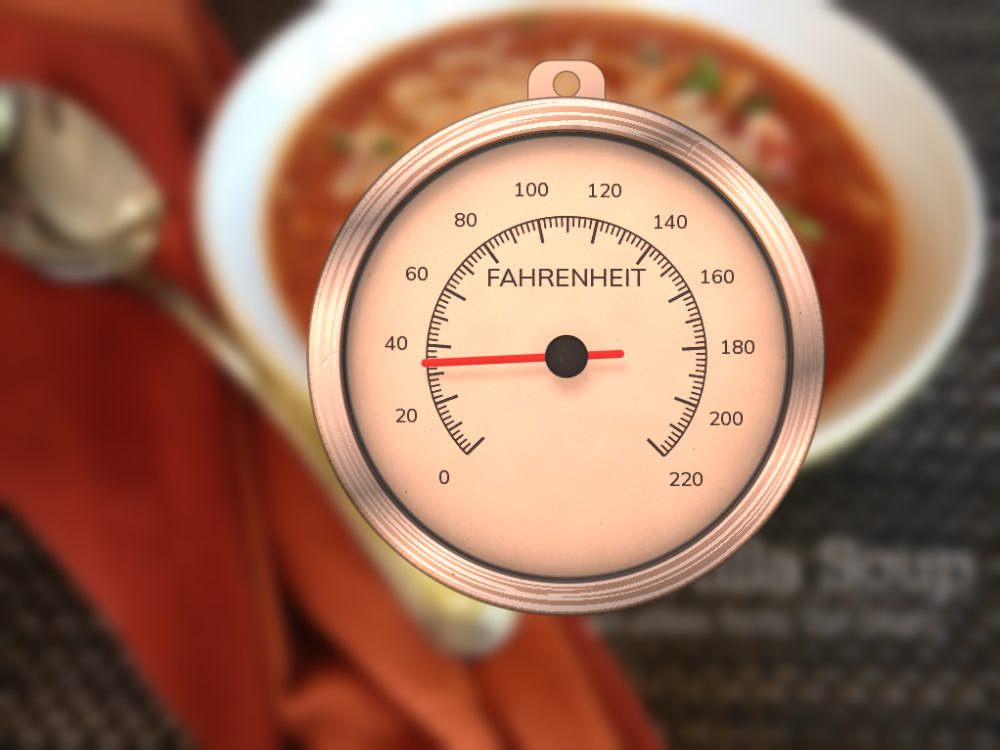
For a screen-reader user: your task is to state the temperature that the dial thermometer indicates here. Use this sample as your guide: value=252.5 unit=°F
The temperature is value=34 unit=°F
